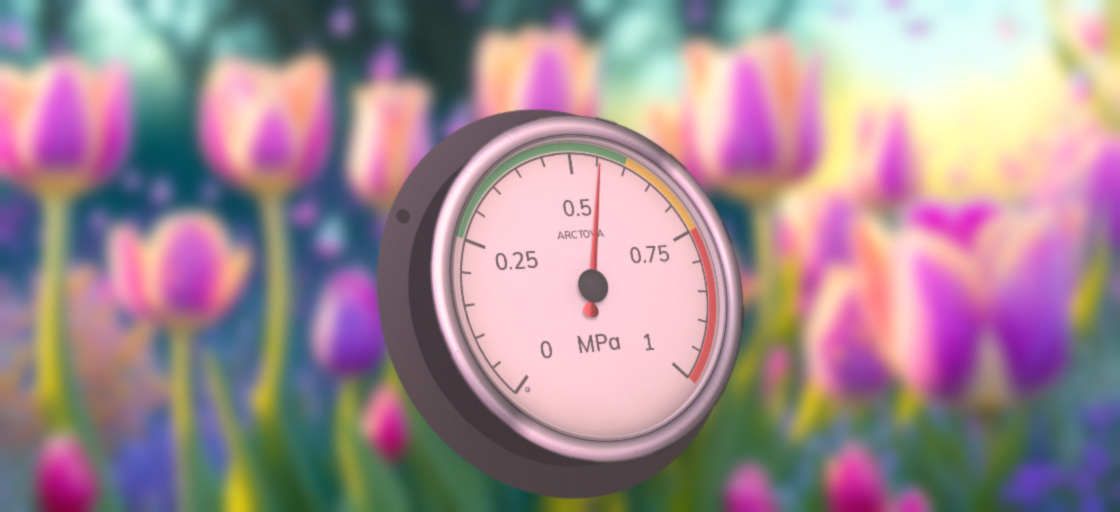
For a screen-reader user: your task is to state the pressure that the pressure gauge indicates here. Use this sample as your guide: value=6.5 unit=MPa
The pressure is value=0.55 unit=MPa
